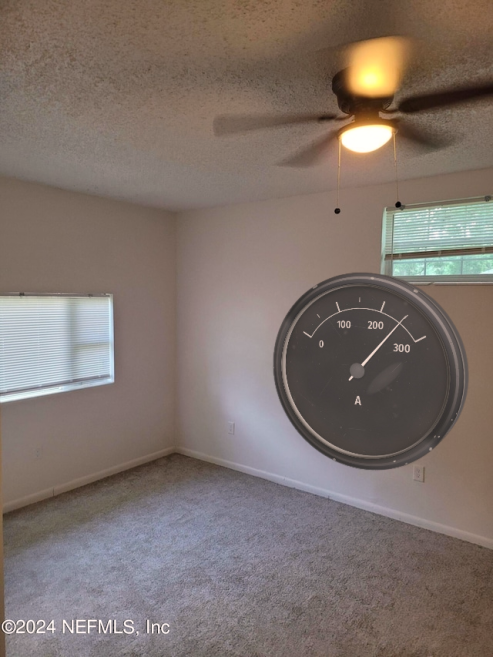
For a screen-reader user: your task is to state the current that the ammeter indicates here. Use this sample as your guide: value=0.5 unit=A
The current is value=250 unit=A
